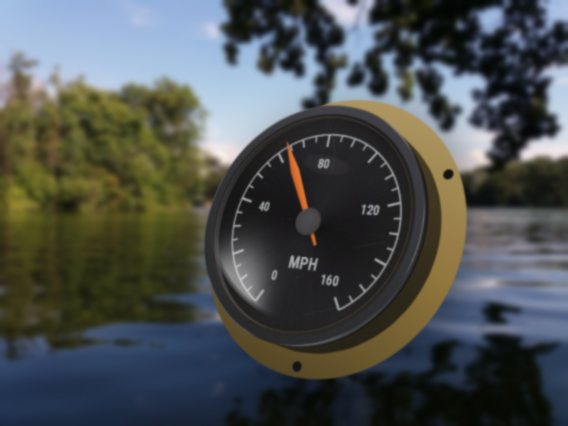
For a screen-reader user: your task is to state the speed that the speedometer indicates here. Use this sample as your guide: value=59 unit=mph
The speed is value=65 unit=mph
